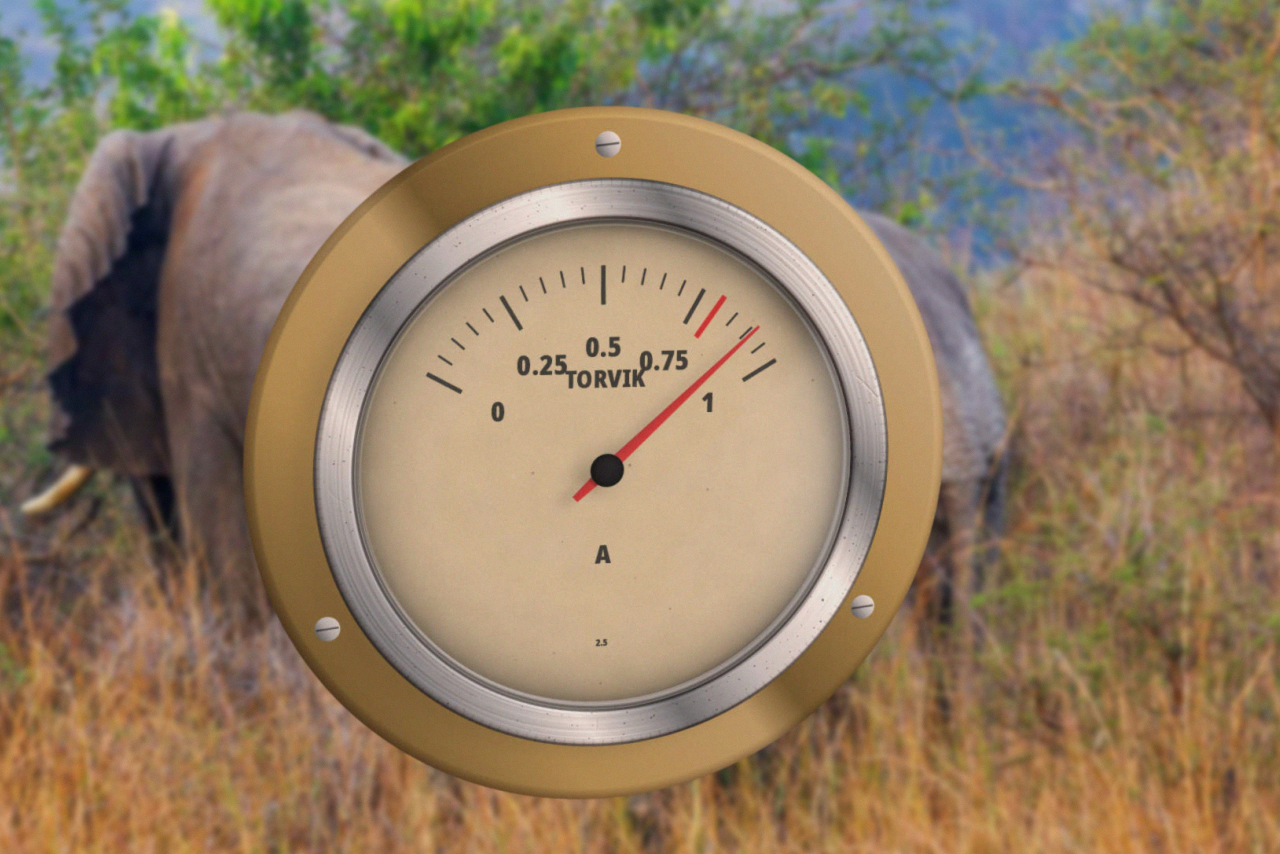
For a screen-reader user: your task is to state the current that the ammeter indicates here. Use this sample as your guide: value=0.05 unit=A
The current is value=0.9 unit=A
